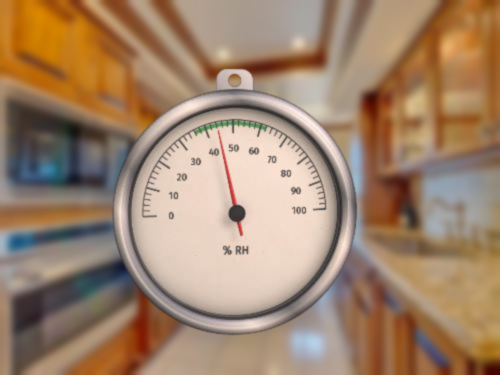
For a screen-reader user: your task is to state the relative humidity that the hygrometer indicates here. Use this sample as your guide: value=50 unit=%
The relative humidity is value=44 unit=%
